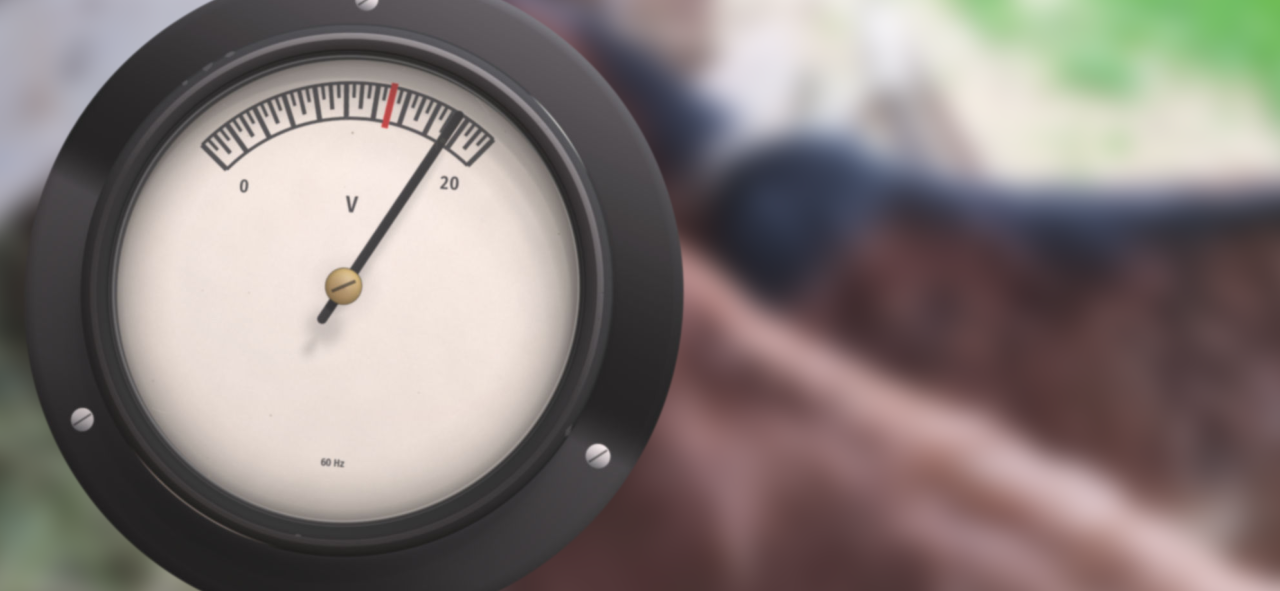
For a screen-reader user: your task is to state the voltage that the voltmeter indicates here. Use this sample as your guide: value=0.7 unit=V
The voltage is value=17.5 unit=V
